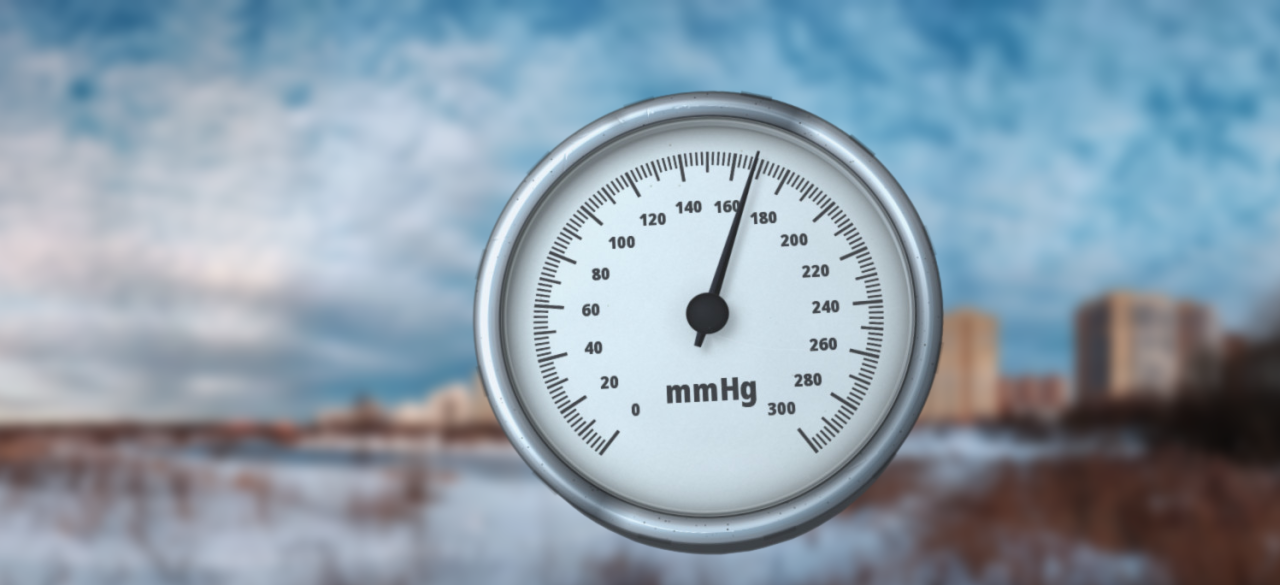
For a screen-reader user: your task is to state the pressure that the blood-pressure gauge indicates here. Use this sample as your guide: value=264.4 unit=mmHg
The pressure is value=168 unit=mmHg
